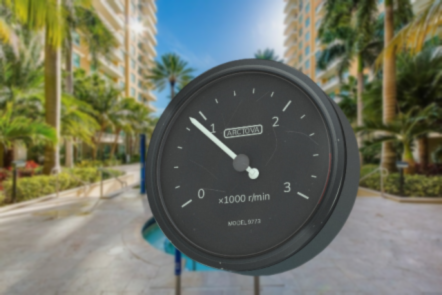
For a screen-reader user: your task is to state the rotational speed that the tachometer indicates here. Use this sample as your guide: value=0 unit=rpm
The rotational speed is value=900 unit=rpm
